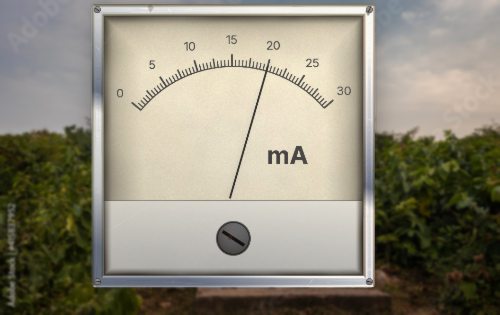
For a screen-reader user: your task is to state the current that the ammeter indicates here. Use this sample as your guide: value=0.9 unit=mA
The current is value=20 unit=mA
